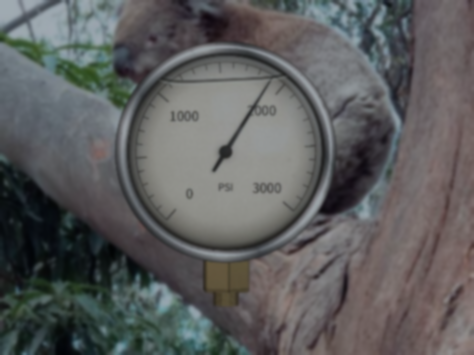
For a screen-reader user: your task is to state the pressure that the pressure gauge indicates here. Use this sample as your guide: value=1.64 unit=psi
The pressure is value=1900 unit=psi
